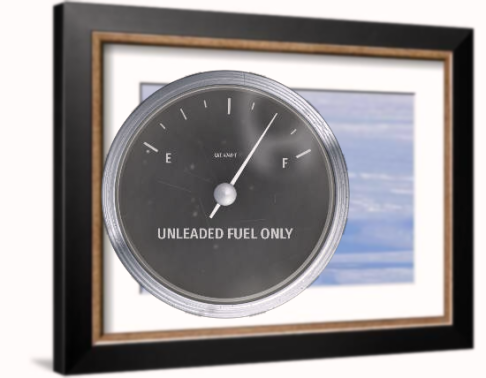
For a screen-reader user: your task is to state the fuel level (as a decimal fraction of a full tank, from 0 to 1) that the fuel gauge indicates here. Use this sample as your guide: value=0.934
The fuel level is value=0.75
